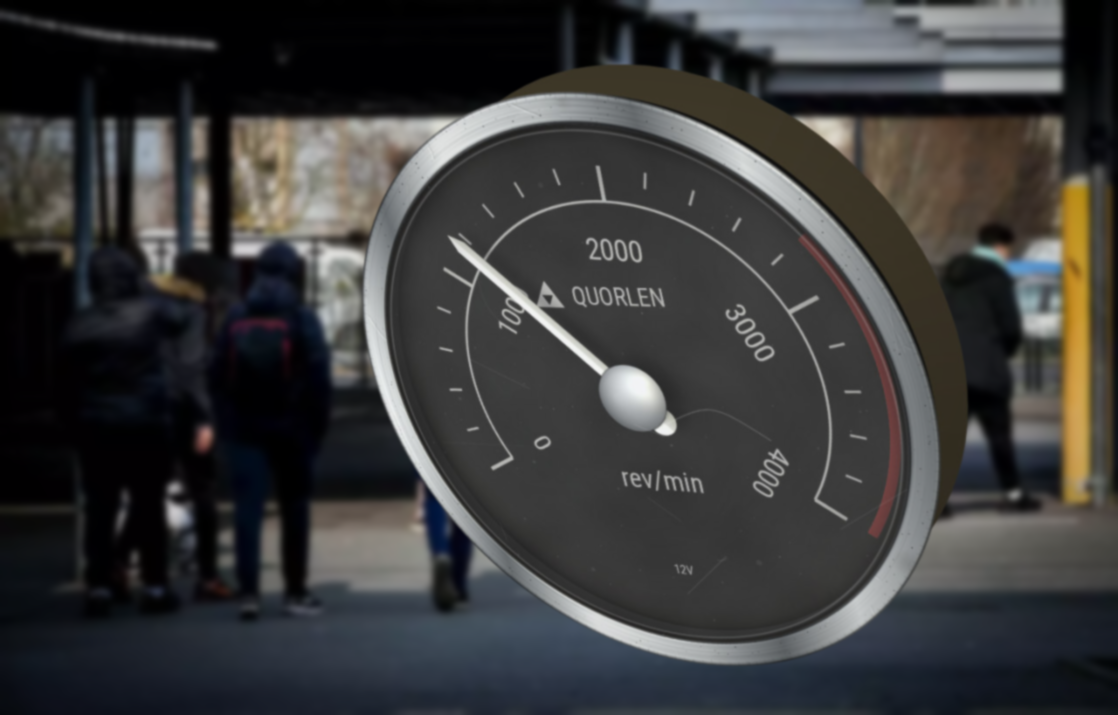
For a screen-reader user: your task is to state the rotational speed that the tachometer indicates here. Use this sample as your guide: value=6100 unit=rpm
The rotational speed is value=1200 unit=rpm
